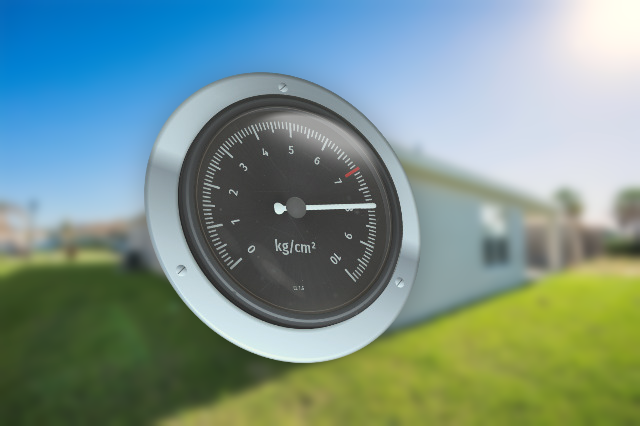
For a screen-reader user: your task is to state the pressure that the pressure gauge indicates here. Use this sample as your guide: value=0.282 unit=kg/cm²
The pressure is value=8 unit=kg/cm²
